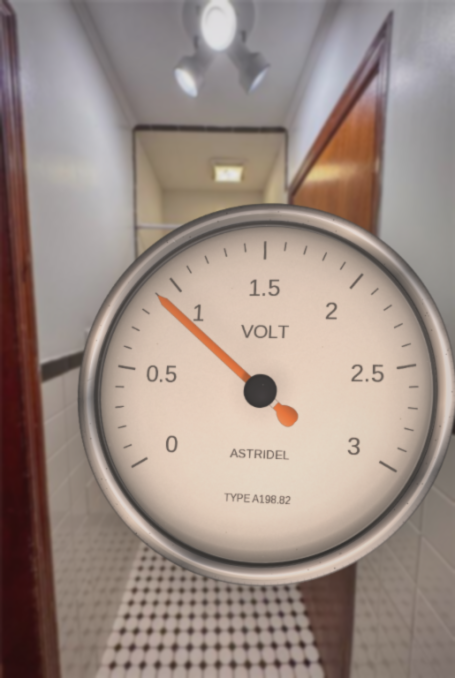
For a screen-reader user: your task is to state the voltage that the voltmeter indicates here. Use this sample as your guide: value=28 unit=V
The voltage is value=0.9 unit=V
